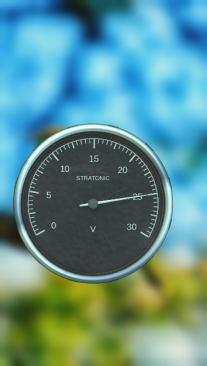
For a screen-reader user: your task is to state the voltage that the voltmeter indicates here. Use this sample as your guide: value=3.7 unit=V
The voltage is value=25 unit=V
